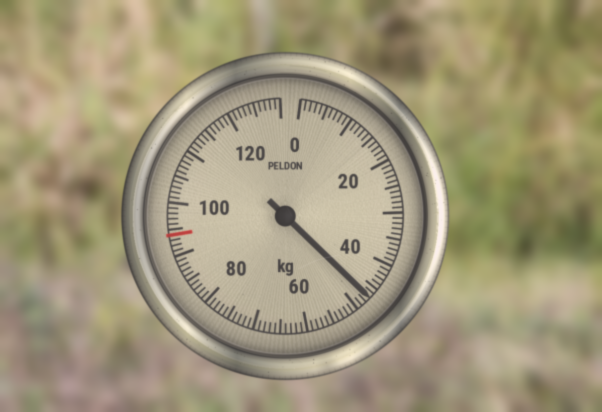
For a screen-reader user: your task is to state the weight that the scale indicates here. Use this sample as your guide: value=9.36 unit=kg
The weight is value=47 unit=kg
